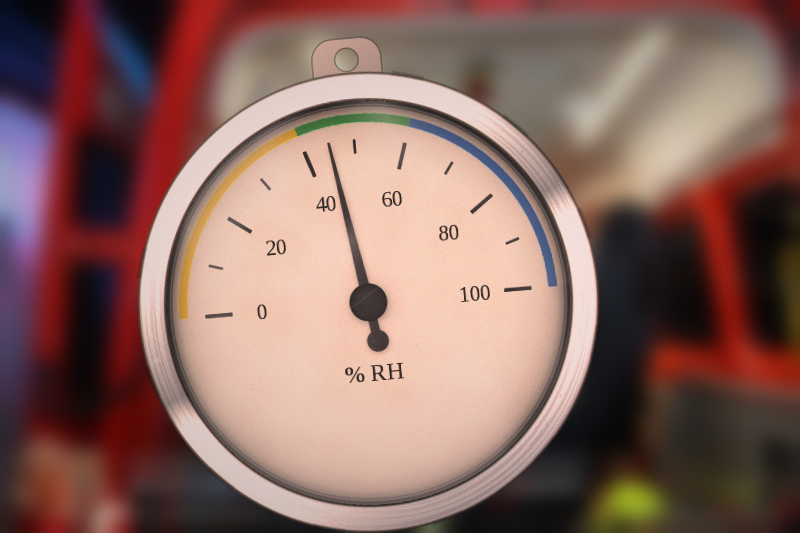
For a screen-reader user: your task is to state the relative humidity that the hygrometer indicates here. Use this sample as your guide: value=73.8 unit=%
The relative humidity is value=45 unit=%
